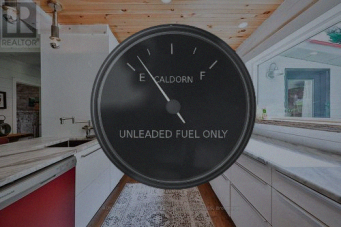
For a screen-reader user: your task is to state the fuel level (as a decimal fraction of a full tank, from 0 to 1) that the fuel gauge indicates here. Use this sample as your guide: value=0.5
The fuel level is value=0.125
